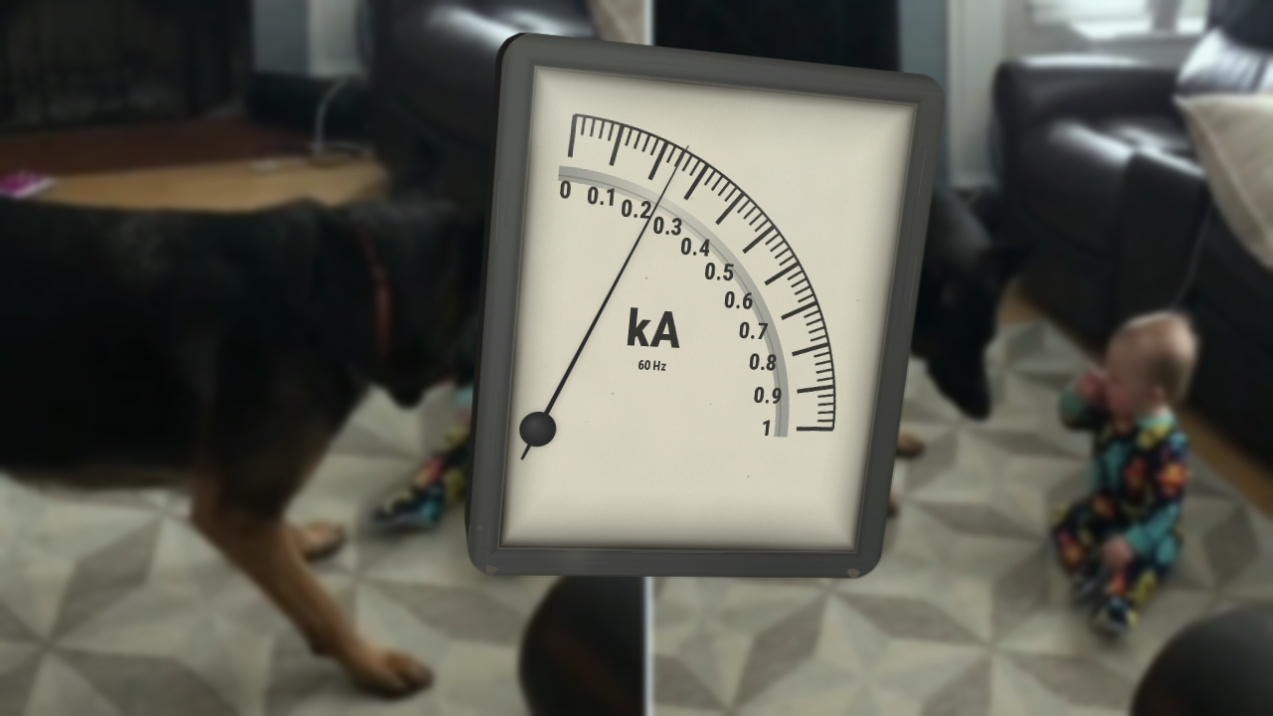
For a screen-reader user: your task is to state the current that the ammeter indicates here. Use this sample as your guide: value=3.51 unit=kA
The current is value=0.24 unit=kA
